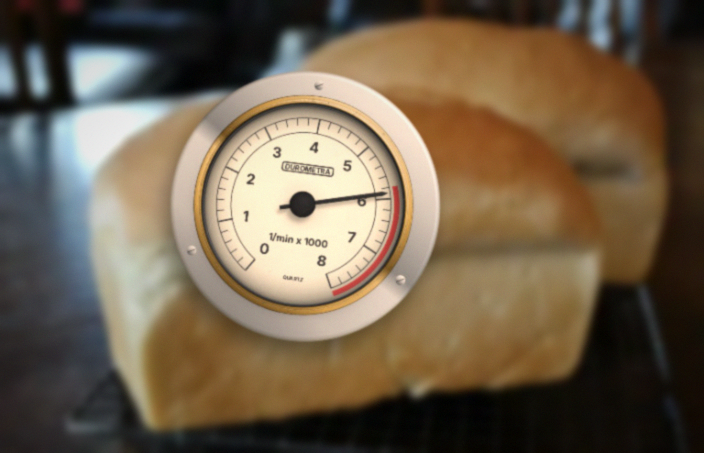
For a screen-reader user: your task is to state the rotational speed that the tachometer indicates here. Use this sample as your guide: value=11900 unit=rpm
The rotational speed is value=5900 unit=rpm
